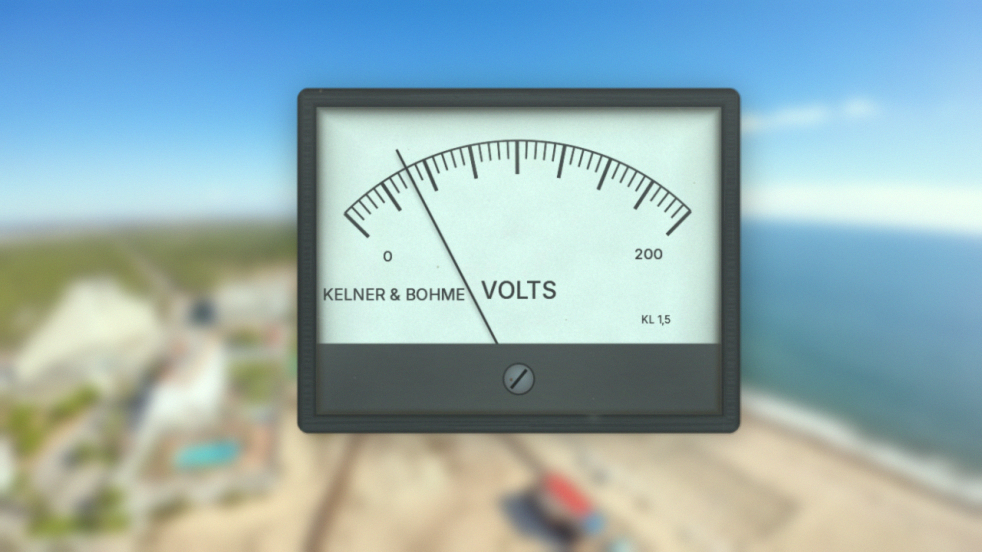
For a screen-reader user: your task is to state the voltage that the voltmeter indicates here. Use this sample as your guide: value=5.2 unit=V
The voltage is value=40 unit=V
